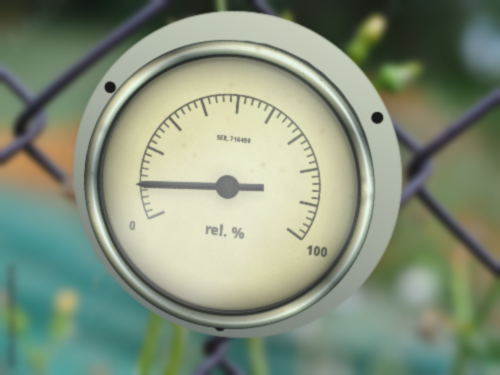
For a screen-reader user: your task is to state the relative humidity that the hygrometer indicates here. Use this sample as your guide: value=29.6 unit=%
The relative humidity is value=10 unit=%
